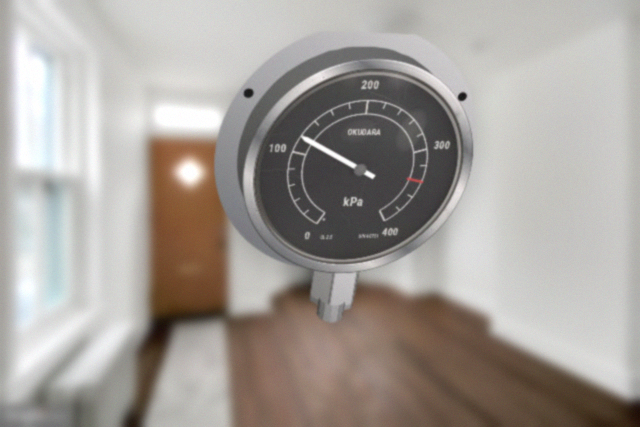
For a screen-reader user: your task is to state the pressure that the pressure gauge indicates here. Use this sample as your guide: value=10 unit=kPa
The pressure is value=120 unit=kPa
